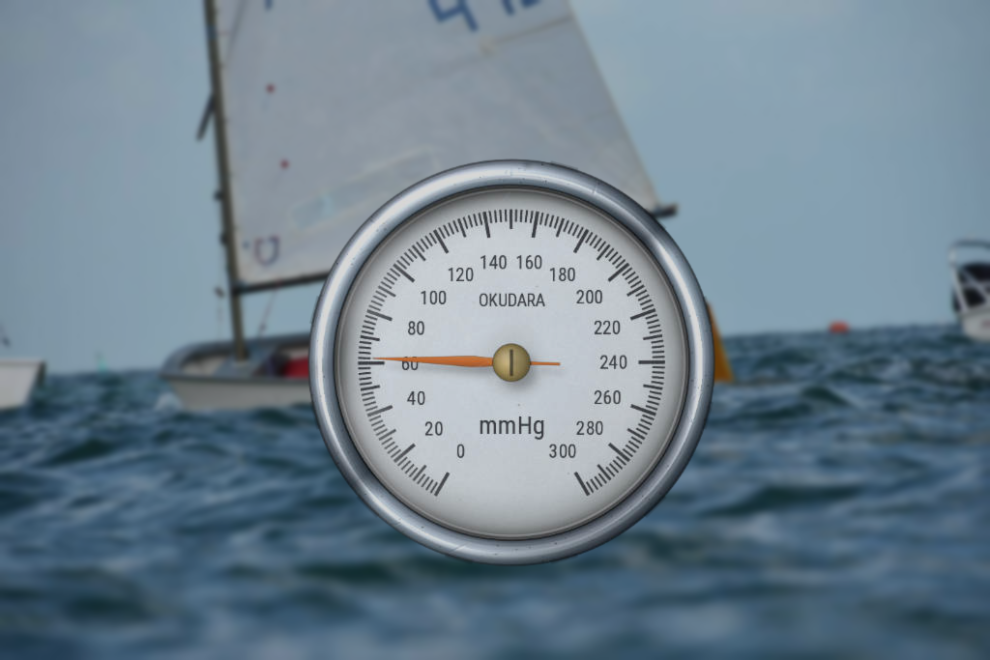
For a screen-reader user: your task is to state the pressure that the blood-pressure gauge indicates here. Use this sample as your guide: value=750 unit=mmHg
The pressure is value=62 unit=mmHg
